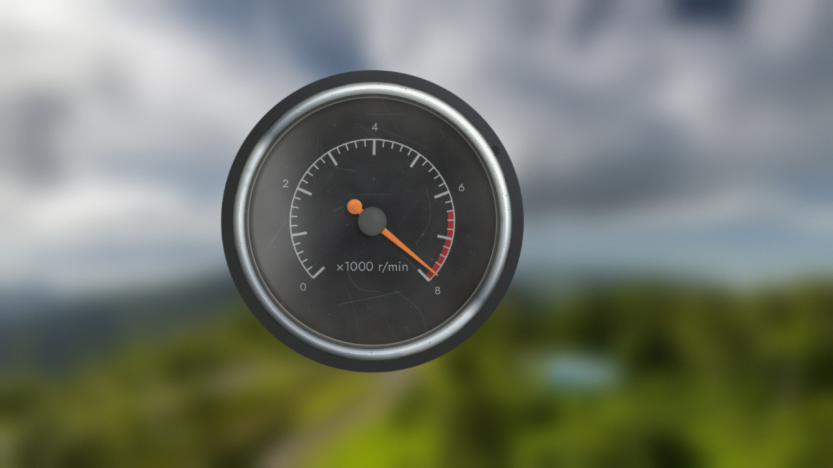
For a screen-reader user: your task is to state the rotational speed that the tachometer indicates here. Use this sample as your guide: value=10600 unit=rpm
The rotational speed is value=7800 unit=rpm
